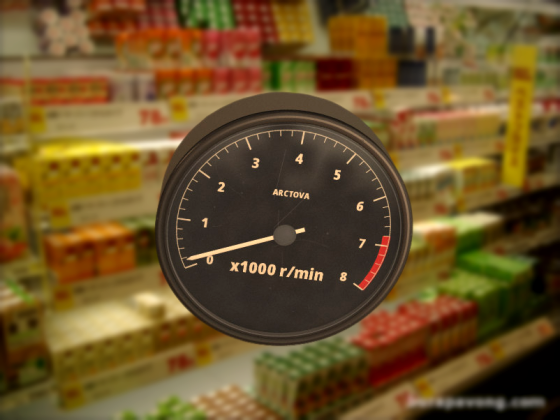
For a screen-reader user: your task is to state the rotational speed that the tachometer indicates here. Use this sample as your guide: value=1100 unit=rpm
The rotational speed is value=200 unit=rpm
